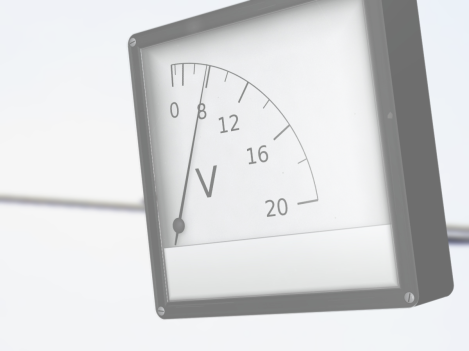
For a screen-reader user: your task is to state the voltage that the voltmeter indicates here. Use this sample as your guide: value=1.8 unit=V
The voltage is value=8 unit=V
